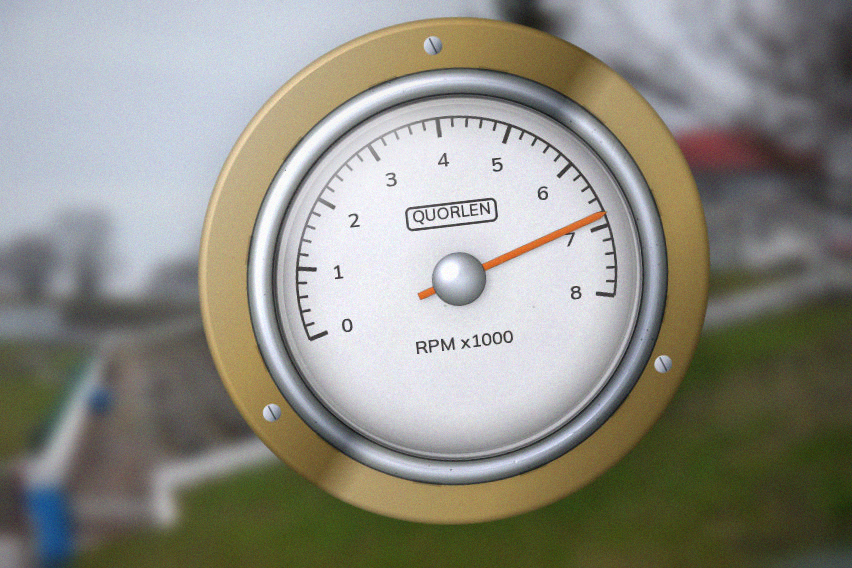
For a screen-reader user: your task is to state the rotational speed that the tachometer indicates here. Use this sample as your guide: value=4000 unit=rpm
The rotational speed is value=6800 unit=rpm
